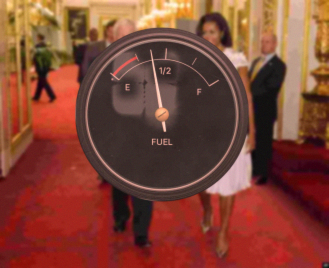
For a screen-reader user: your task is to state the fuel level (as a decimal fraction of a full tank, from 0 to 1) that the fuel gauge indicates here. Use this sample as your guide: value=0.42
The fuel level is value=0.375
